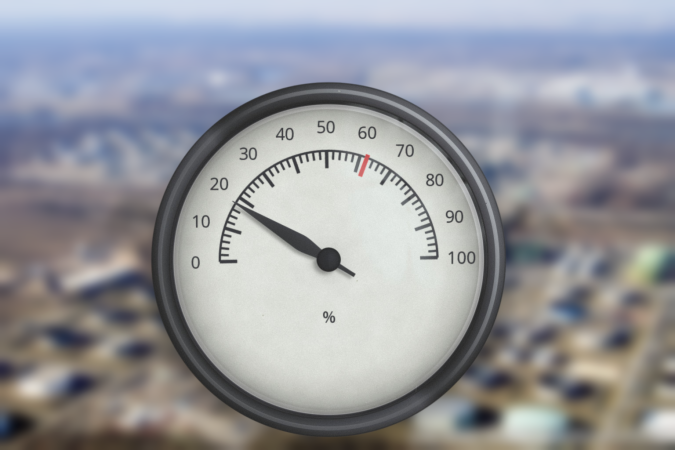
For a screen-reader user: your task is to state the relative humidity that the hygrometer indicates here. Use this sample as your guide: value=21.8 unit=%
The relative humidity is value=18 unit=%
